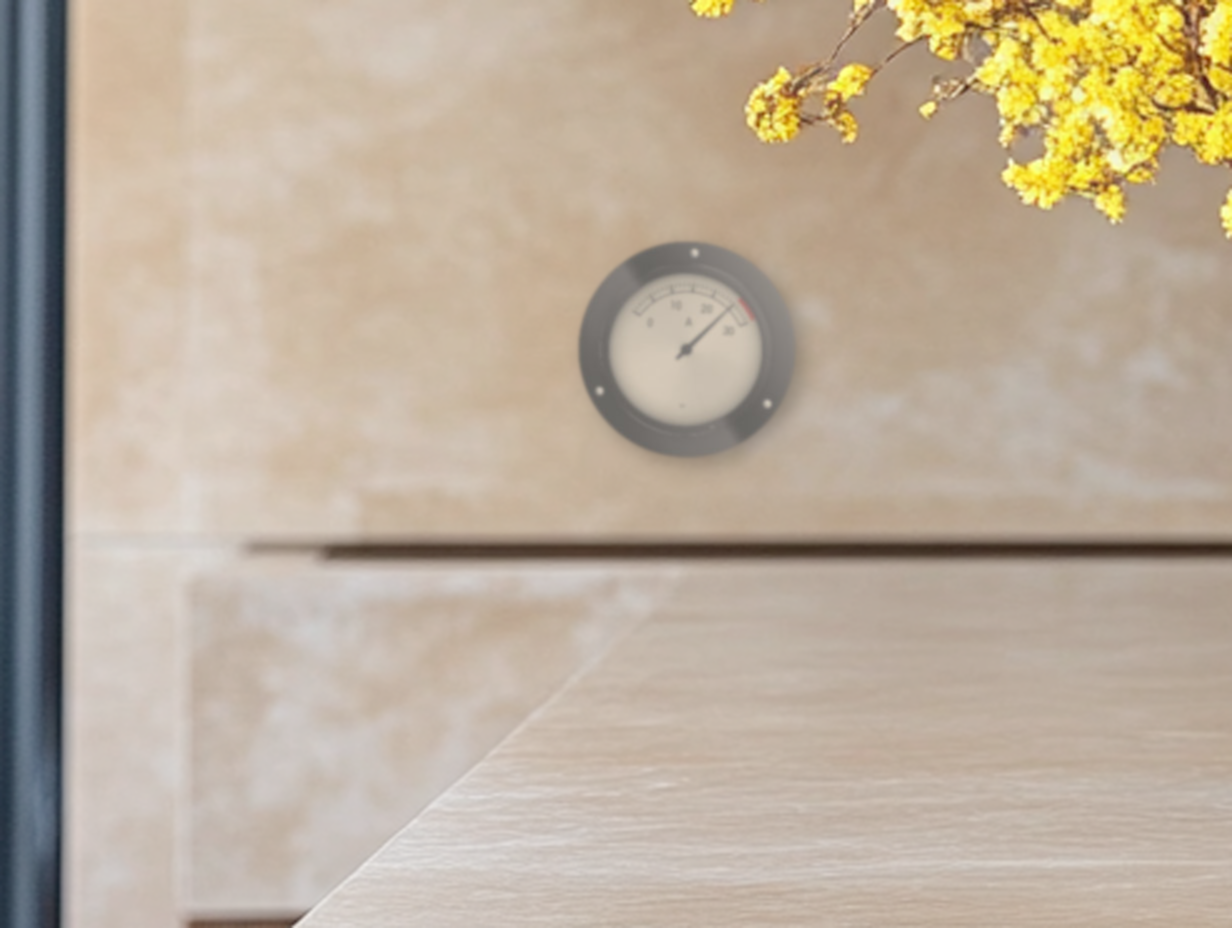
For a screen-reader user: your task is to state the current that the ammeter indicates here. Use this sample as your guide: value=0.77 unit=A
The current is value=25 unit=A
